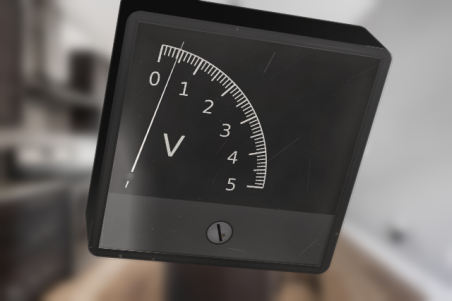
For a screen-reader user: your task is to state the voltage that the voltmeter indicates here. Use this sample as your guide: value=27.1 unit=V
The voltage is value=0.4 unit=V
